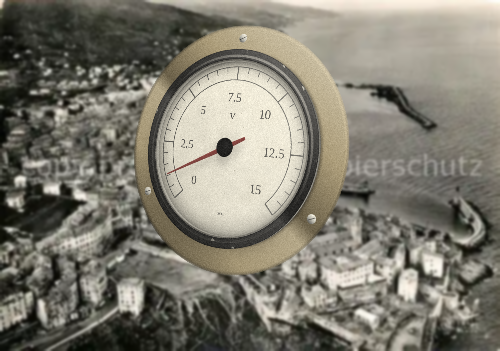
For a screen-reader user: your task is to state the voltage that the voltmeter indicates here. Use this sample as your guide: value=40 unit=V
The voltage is value=1 unit=V
